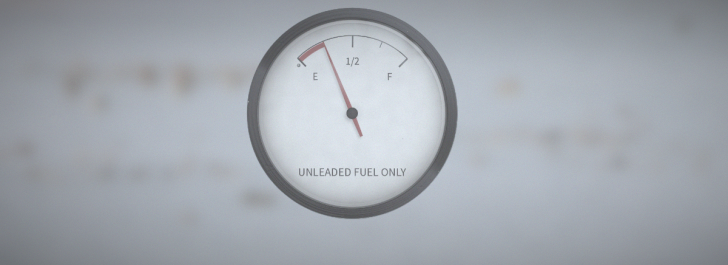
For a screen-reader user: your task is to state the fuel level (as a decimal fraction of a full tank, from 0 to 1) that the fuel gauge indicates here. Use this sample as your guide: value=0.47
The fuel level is value=0.25
